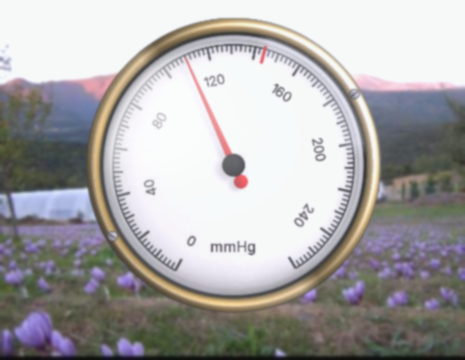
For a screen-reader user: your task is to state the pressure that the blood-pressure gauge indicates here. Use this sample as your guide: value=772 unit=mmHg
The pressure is value=110 unit=mmHg
